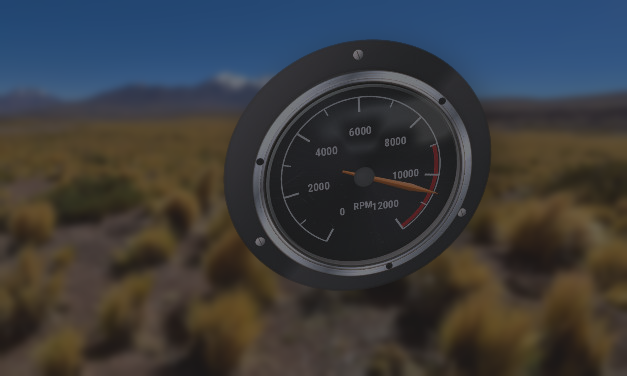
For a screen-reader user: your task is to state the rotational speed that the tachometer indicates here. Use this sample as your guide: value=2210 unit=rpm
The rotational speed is value=10500 unit=rpm
